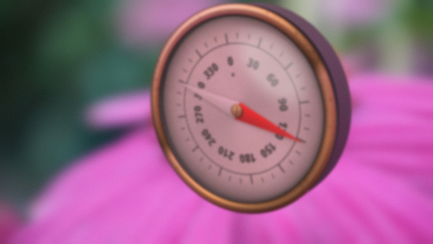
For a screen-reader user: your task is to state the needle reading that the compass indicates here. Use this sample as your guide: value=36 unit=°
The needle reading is value=120 unit=°
